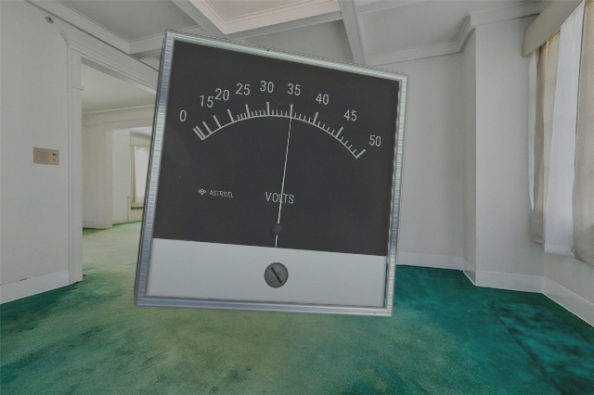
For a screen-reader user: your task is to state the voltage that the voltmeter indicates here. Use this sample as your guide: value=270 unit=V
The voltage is value=35 unit=V
